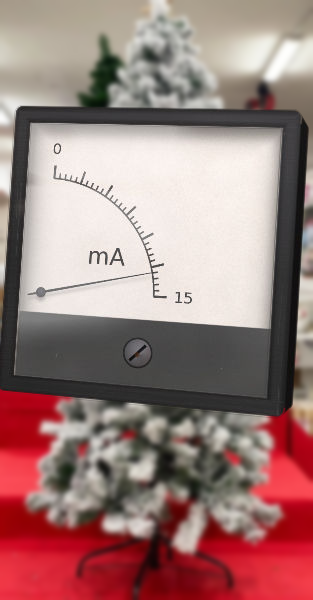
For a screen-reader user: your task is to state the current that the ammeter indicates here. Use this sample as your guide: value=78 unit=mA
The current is value=13 unit=mA
